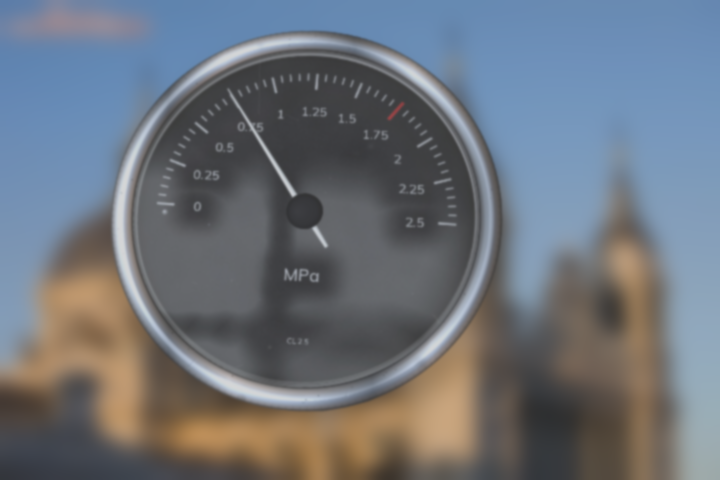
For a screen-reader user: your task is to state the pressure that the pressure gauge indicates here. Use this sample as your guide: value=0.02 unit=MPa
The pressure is value=0.75 unit=MPa
